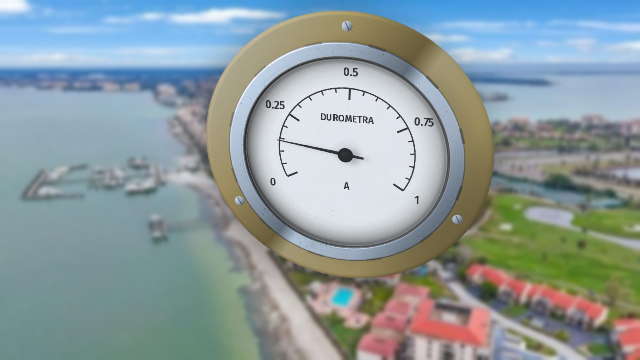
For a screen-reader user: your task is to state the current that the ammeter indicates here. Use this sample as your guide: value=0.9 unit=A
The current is value=0.15 unit=A
